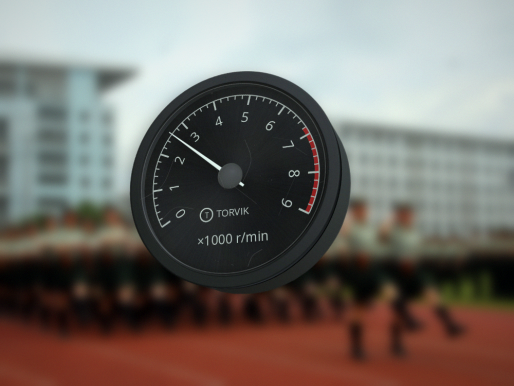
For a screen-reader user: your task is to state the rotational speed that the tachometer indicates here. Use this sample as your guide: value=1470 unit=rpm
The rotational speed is value=2600 unit=rpm
